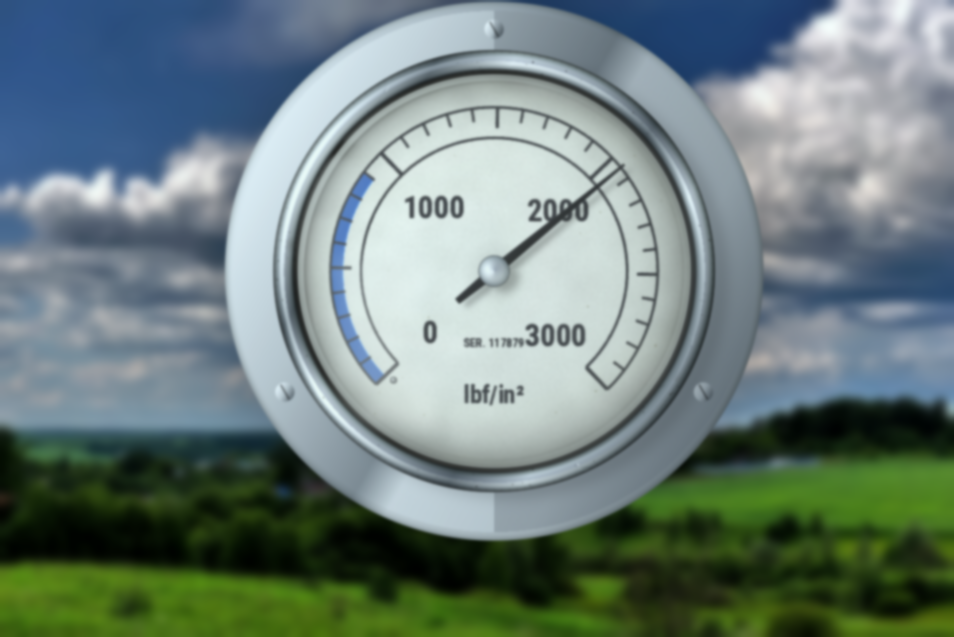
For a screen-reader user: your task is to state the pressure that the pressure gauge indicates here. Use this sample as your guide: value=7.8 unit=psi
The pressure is value=2050 unit=psi
